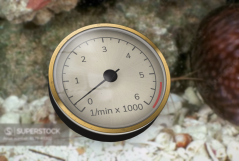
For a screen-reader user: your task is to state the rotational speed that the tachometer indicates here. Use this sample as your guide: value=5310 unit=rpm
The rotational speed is value=250 unit=rpm
